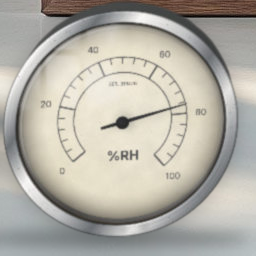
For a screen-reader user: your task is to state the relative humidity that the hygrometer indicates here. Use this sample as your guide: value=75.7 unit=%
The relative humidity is value=76 unit=%
